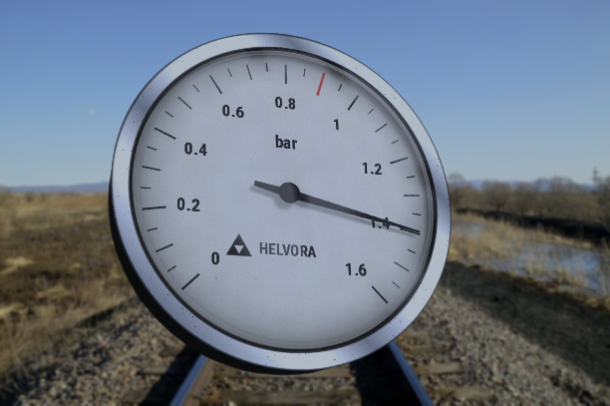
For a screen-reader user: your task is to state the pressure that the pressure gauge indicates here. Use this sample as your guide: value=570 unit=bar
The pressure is value=1.4 unit=bar
